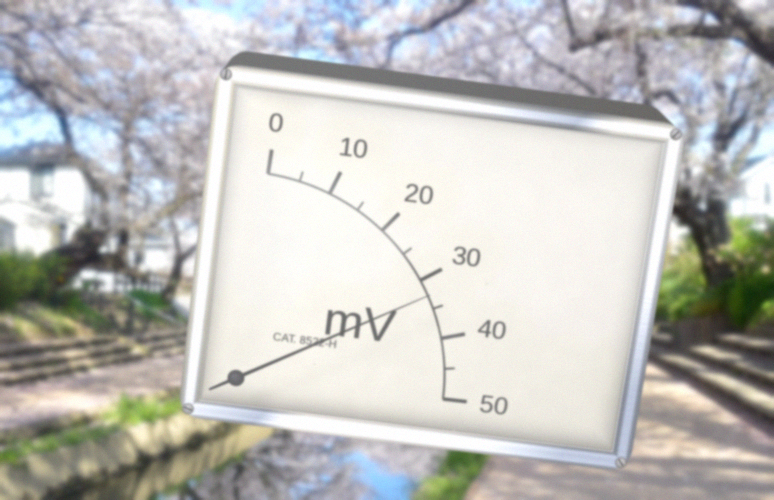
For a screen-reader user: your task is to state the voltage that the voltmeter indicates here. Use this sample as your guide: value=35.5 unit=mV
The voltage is value=32.5 unit=mV
